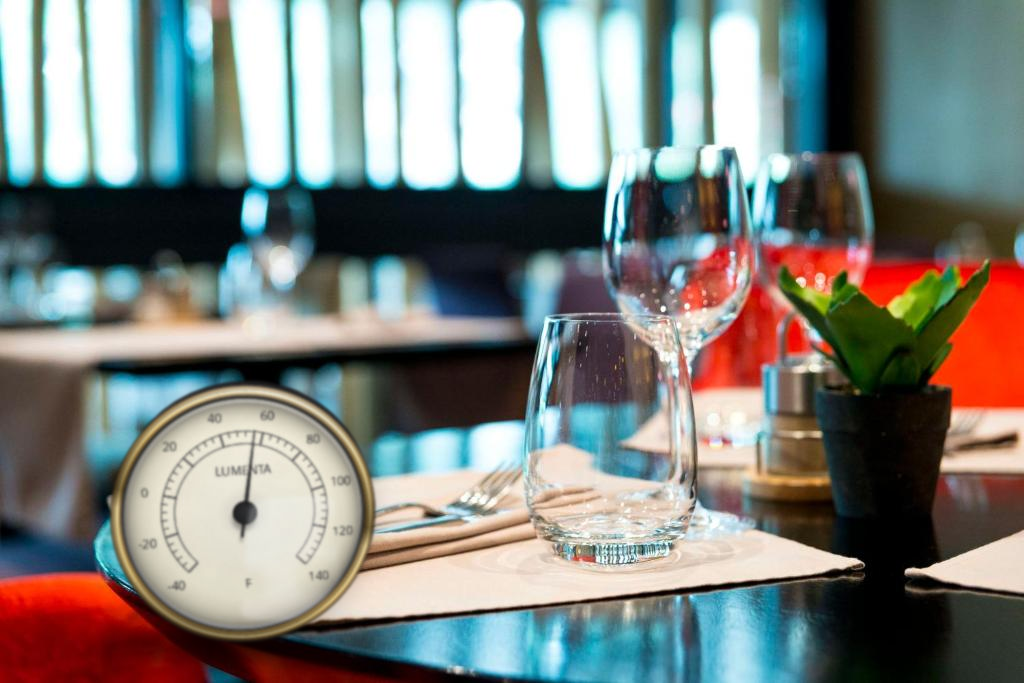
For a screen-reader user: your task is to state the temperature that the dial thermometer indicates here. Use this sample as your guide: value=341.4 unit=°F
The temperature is value=56 unit=°F
